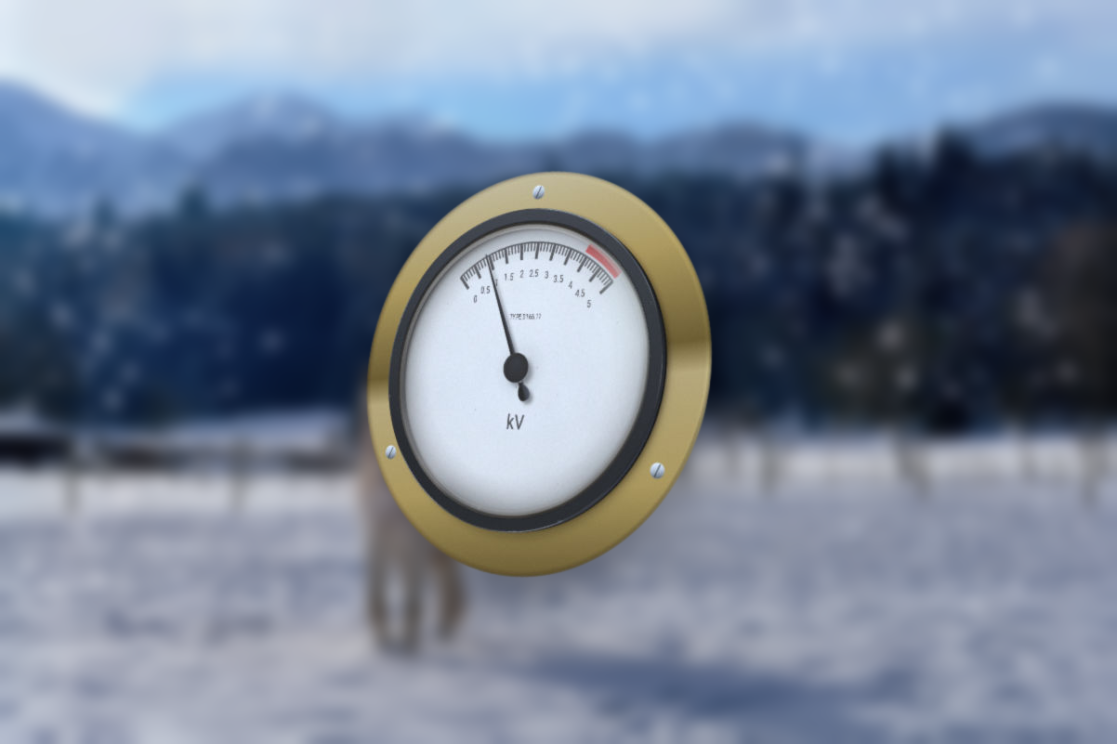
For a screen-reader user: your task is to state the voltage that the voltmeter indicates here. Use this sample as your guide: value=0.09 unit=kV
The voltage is value=1 unit=kV
